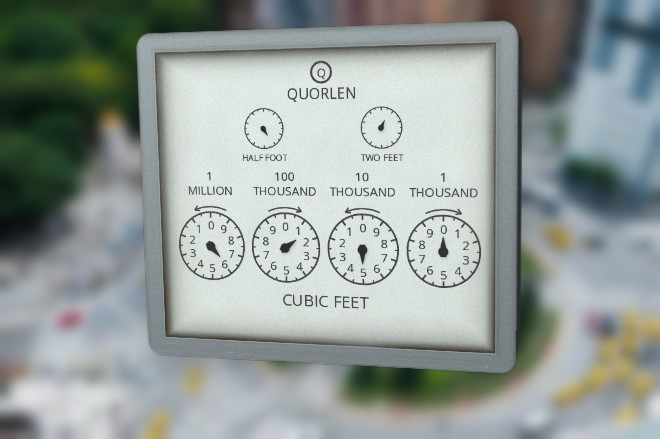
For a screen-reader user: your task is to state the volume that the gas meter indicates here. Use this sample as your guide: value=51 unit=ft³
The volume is value=615000 unit=ft³
